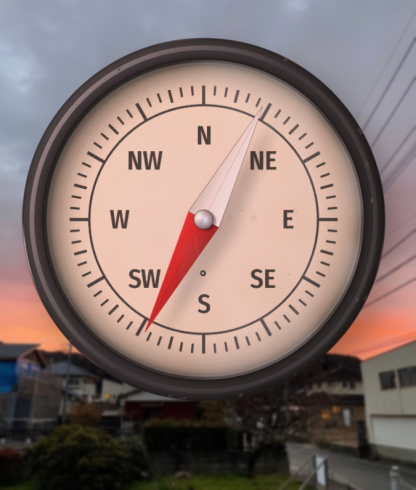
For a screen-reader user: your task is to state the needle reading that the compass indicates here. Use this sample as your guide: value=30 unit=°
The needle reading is value=207.5 unit=°
